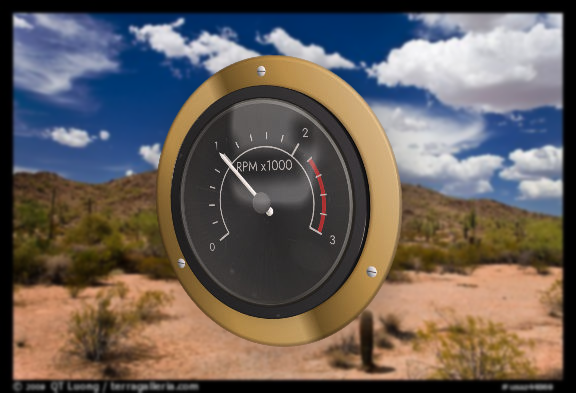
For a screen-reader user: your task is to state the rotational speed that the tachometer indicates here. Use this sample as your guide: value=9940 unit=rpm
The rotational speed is value=1000 unit=rpm
